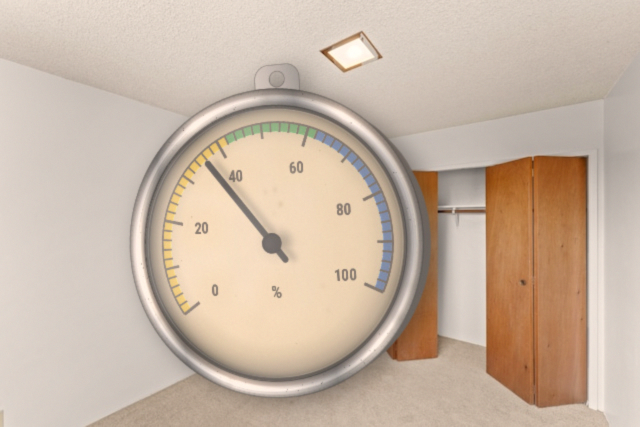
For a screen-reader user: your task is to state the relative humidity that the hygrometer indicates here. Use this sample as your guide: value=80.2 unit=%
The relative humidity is value=36 unit=%
